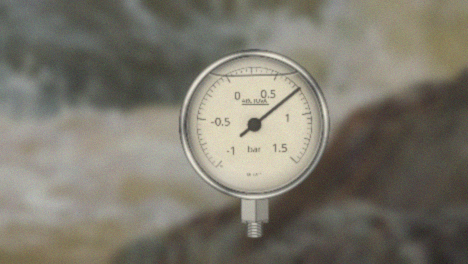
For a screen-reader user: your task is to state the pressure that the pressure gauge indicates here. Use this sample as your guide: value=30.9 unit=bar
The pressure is value=0.75 unit=bar
